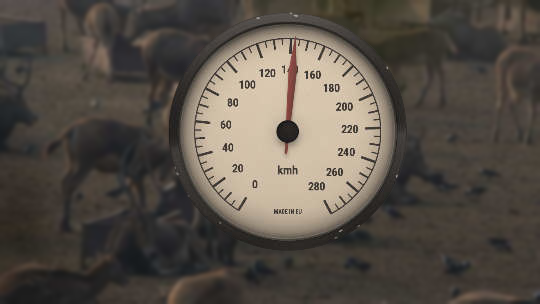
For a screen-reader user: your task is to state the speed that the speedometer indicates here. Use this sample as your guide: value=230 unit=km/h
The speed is value=142.5 unit=km/h
